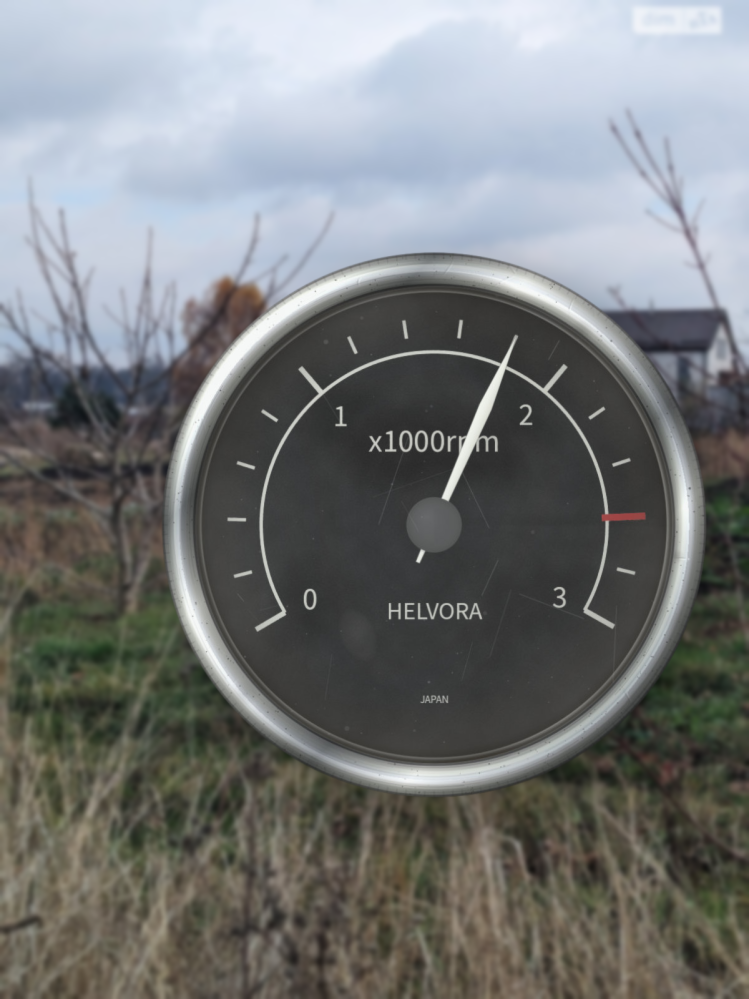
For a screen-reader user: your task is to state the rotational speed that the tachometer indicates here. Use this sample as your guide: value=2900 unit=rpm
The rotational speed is value=1800 unit=rpm
